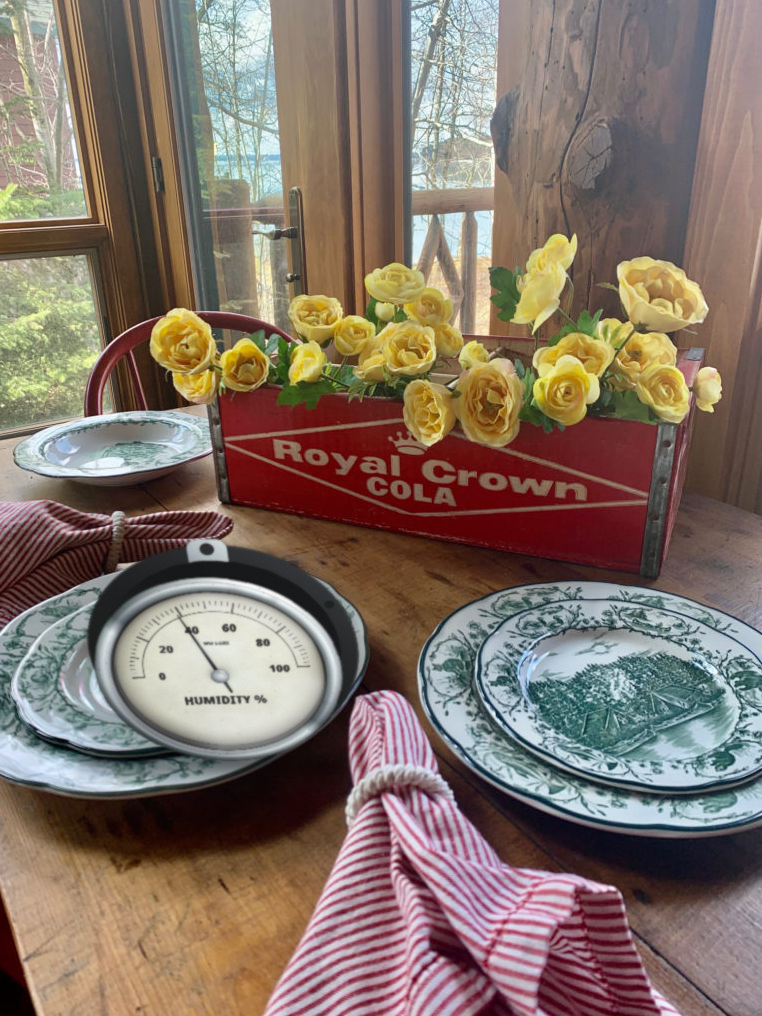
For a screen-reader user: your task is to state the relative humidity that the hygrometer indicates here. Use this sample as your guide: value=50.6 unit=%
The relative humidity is value=40 unit=%
